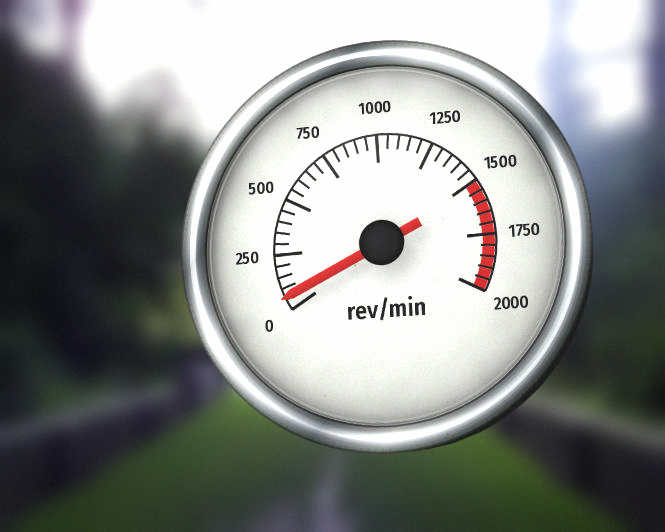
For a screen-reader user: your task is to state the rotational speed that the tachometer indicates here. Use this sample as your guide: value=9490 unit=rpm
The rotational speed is value=50 unit=rpm
